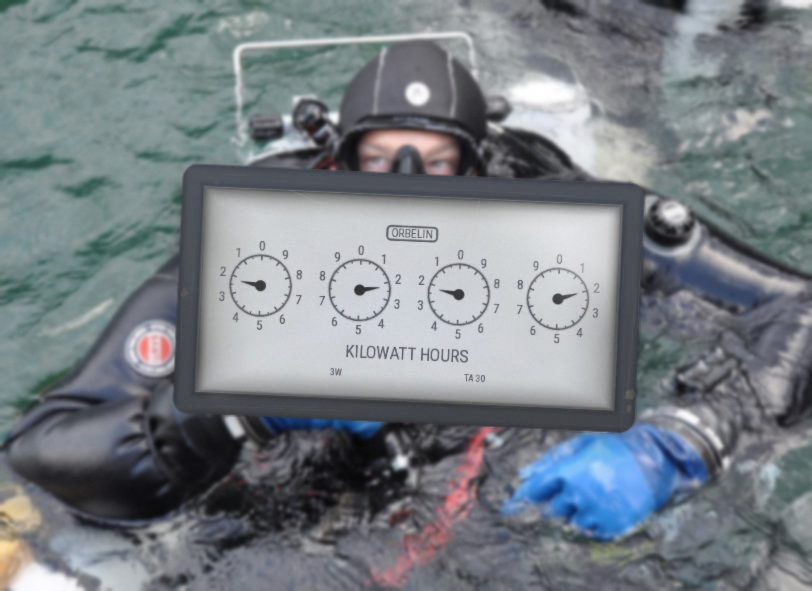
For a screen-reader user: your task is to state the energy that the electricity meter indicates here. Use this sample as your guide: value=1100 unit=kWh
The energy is value=2222 unit=kWh
